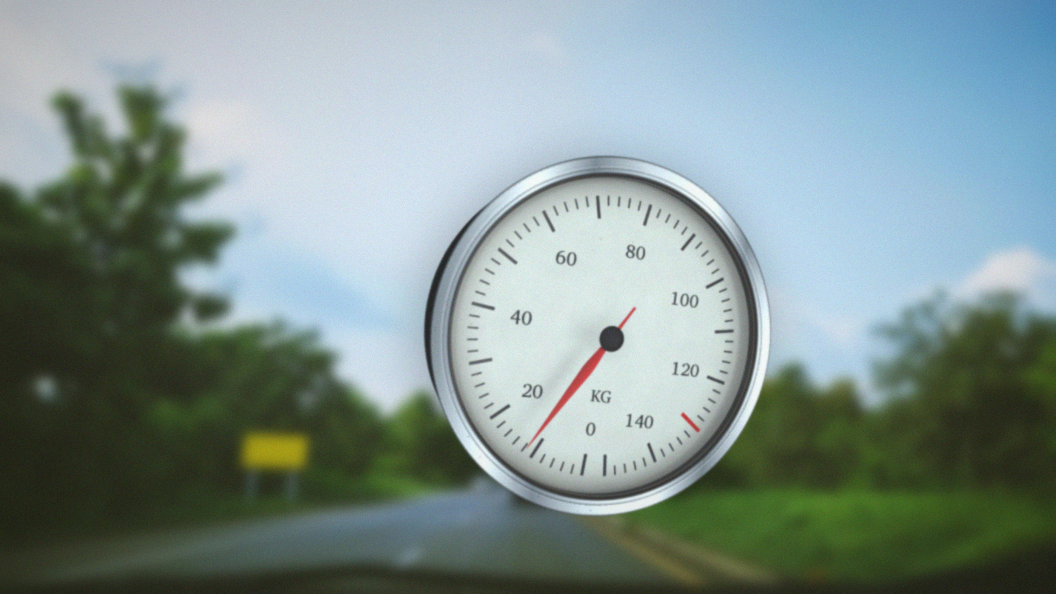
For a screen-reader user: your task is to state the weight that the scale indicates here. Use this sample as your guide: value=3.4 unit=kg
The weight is value=12 unit=kg
